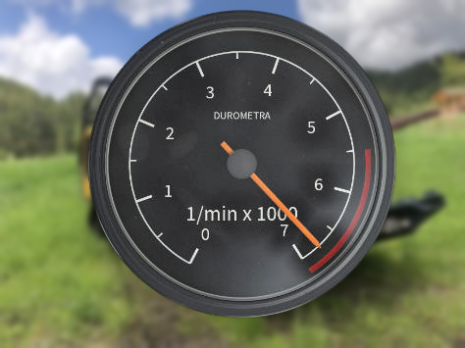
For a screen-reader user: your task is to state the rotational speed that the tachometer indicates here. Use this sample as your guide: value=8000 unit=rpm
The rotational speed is value=6750 unit=rpm
